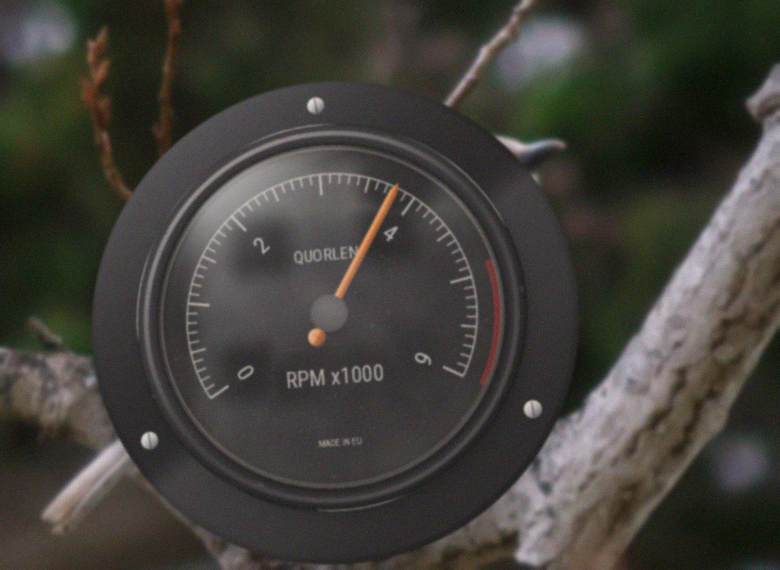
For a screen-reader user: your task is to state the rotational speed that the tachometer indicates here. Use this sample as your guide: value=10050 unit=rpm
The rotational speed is value=3800 unit=rpm
